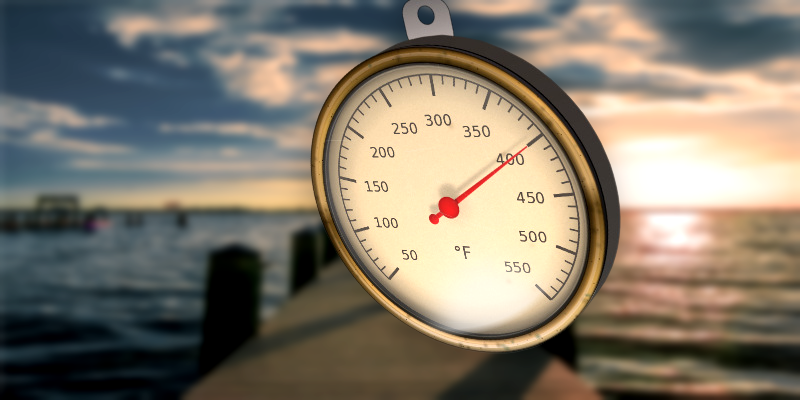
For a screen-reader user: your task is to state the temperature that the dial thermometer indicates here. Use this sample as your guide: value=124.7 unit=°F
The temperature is value=400 unit=°F
